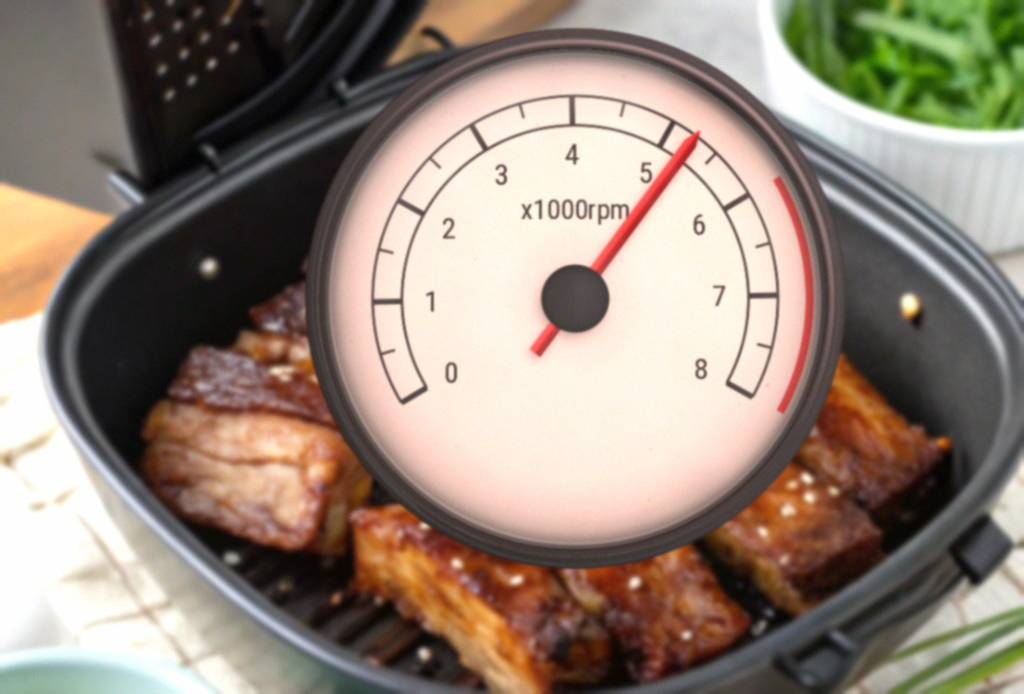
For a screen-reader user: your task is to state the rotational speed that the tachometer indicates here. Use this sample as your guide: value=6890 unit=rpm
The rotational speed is value=5250 unit=rpm
